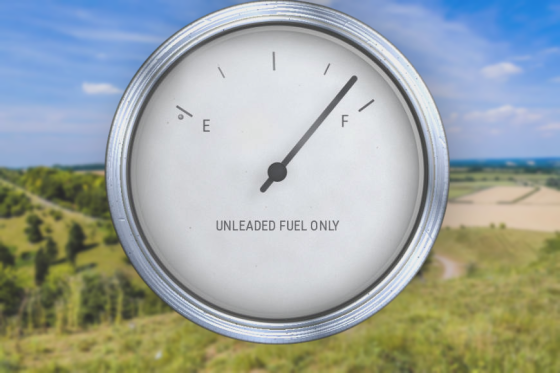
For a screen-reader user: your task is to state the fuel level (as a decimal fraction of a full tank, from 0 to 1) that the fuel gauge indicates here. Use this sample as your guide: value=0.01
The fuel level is value=0.875
